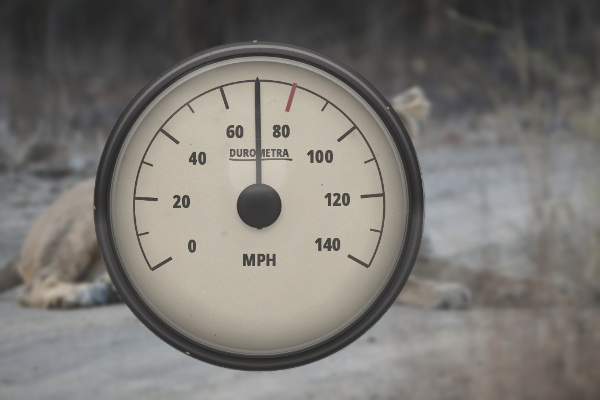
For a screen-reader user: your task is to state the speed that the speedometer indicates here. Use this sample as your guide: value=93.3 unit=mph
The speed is value=70 unit=mph
